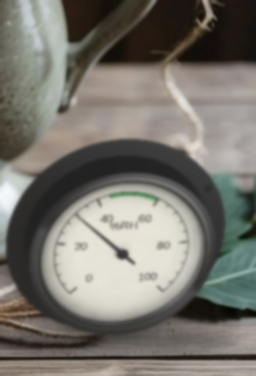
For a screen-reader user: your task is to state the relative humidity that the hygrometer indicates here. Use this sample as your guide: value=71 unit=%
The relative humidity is value=32 unit=%
